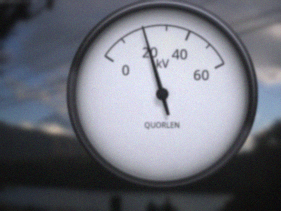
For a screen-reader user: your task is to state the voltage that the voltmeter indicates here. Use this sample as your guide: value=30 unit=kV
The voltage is value=20 unit=kV
